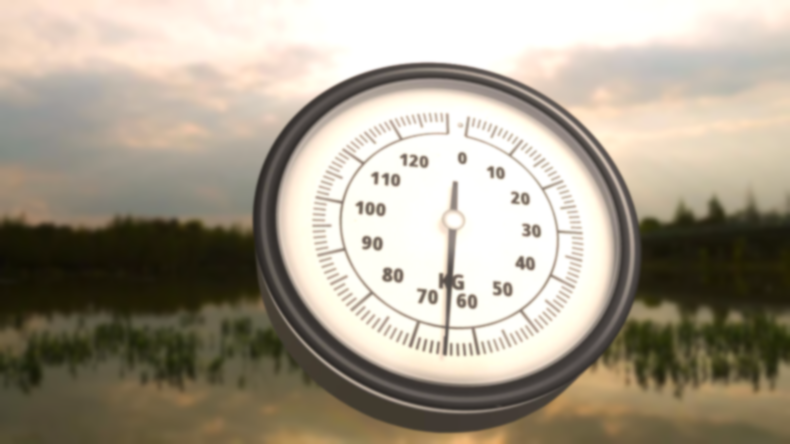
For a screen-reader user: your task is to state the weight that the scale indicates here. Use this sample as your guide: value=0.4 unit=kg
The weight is value=65 unit=kg
